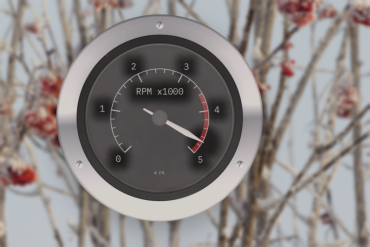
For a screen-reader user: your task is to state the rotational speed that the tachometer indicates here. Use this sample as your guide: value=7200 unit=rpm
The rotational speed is value=4700 unit=rpm
